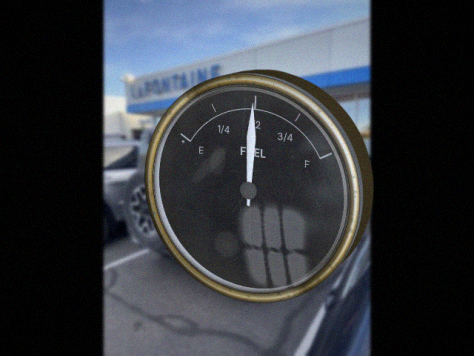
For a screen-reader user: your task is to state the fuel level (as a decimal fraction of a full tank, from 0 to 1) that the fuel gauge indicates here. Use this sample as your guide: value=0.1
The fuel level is value=0.5
